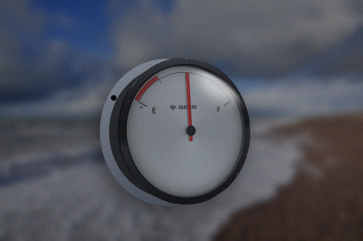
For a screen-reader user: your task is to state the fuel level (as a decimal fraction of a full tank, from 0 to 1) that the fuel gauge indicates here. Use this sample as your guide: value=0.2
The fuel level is value=0.5
